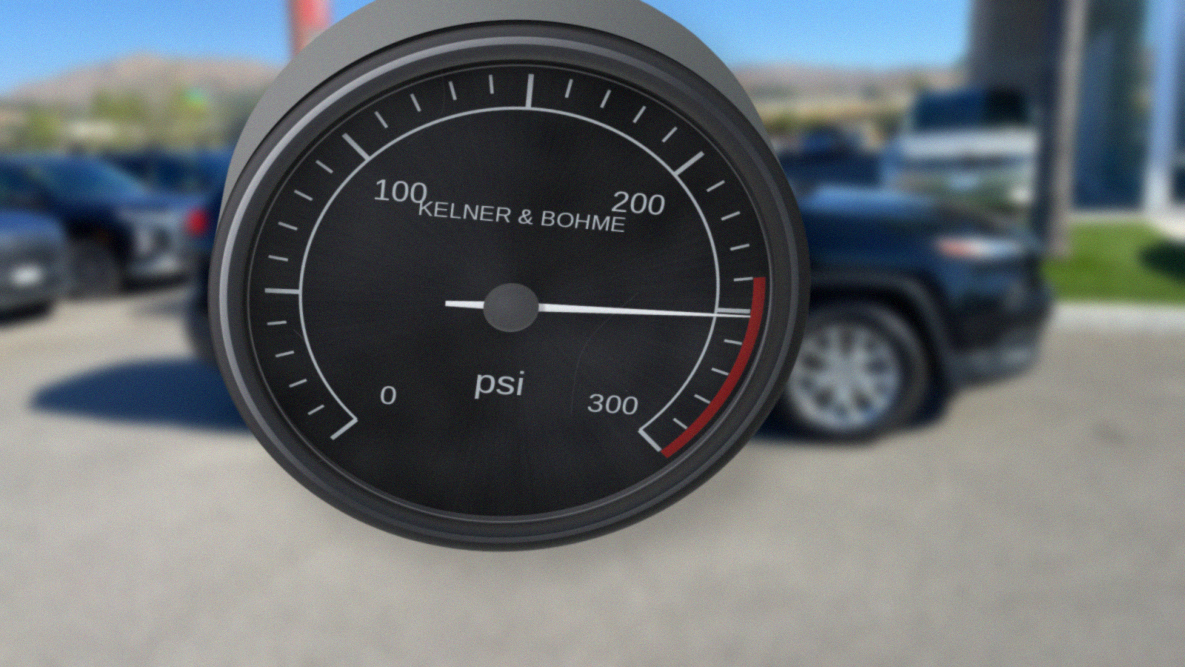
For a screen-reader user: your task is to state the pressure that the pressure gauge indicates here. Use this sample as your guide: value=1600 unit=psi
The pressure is value=250 unit=psi
